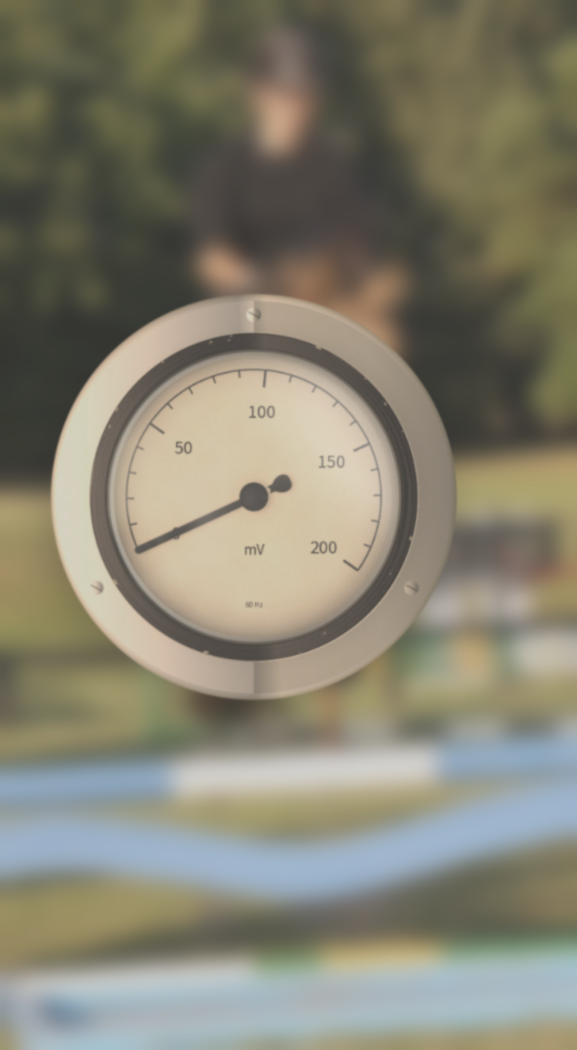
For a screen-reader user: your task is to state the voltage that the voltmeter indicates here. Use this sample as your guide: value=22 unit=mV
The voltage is value=0 unit=mV
